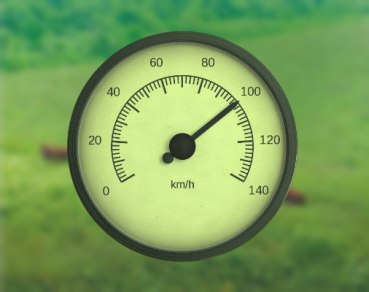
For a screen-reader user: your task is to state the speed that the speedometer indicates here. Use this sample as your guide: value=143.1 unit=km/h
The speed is value=100 unit=km/h
